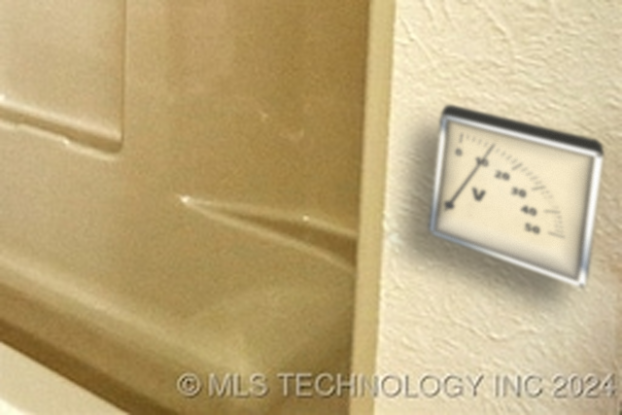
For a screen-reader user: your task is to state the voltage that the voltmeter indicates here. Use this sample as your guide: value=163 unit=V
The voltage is value=10 unit=V
